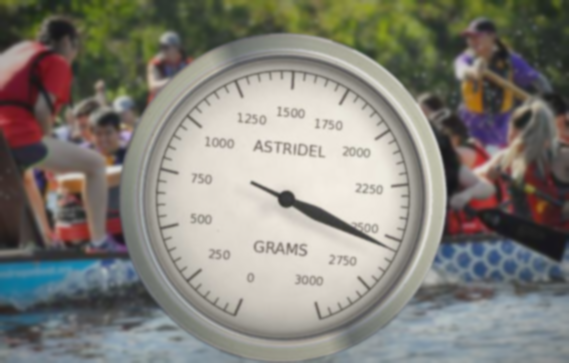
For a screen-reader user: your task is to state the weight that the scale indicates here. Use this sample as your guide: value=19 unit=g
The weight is value=2550 unit=g
